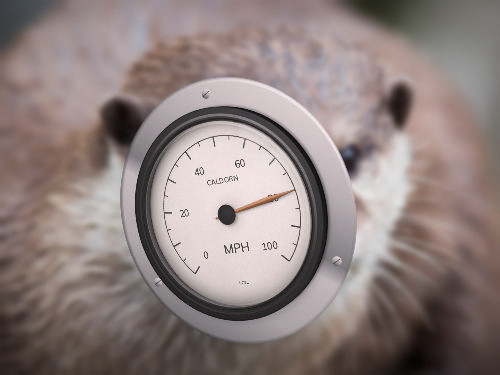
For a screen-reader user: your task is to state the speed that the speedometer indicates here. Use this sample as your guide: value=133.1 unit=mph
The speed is value=80 unit=mph
